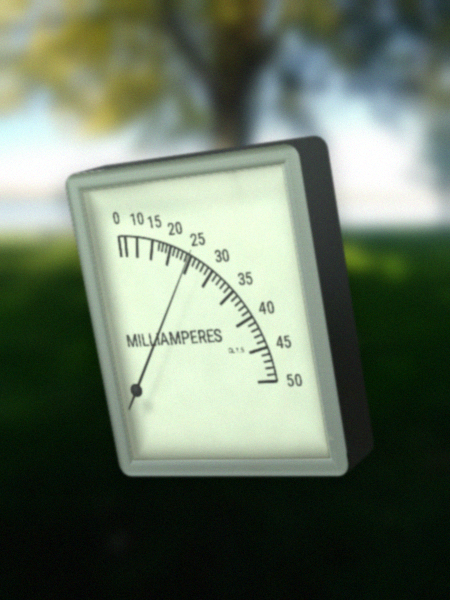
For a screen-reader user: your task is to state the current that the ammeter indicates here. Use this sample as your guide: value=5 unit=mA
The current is value=25 unit=mA
